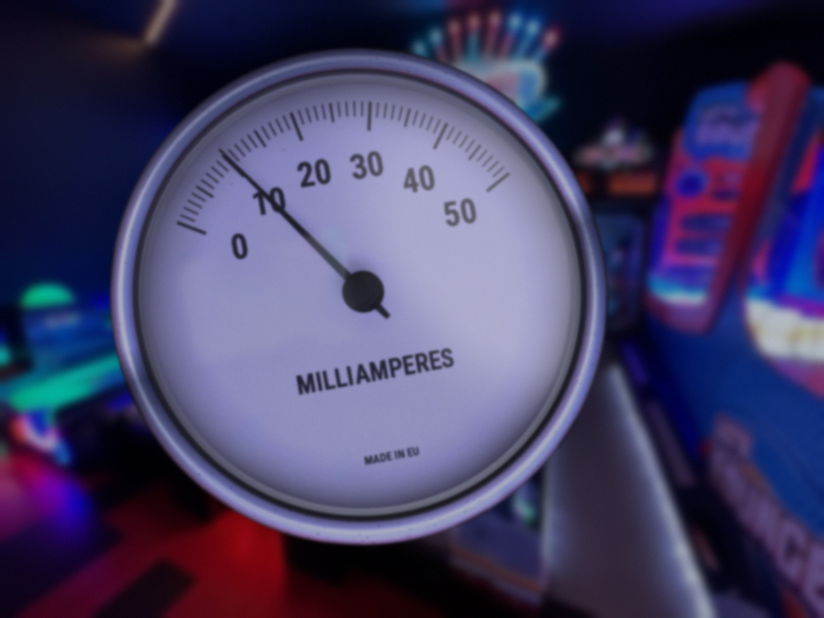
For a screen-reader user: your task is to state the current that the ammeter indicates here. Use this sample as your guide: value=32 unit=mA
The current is value=10 unit=mA
